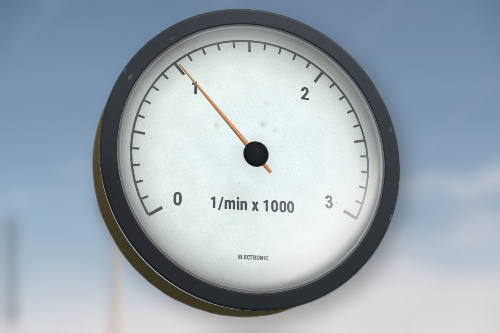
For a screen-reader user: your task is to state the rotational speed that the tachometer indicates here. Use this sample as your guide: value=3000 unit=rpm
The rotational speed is value=1000 unit=rpm
